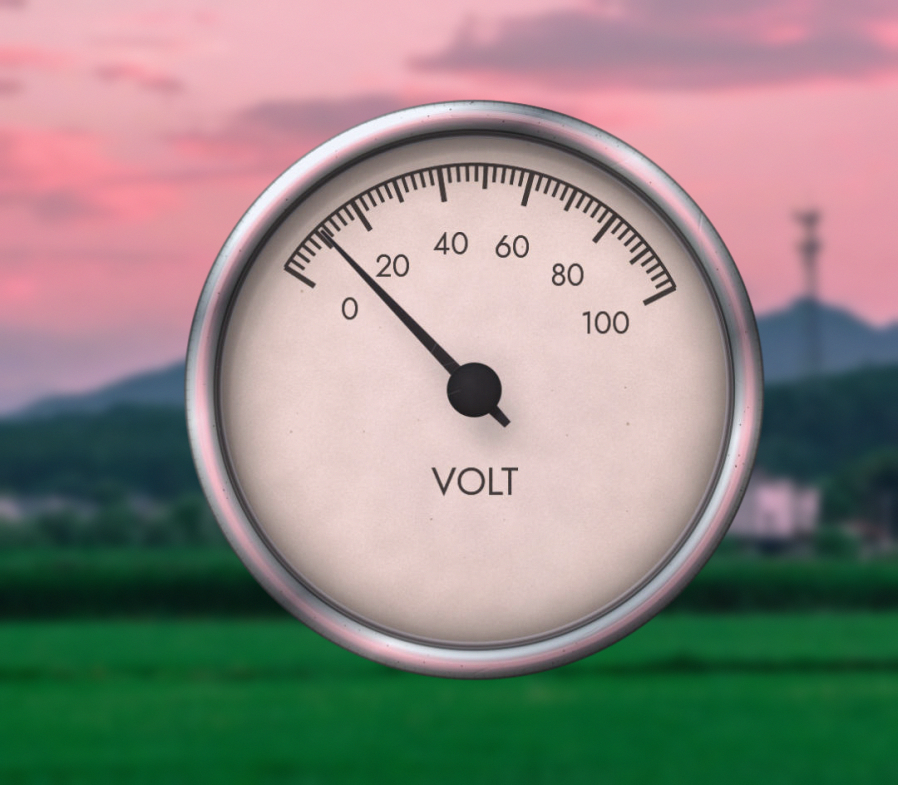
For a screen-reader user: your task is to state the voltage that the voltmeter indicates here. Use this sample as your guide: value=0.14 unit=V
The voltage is value=11 unit=V
